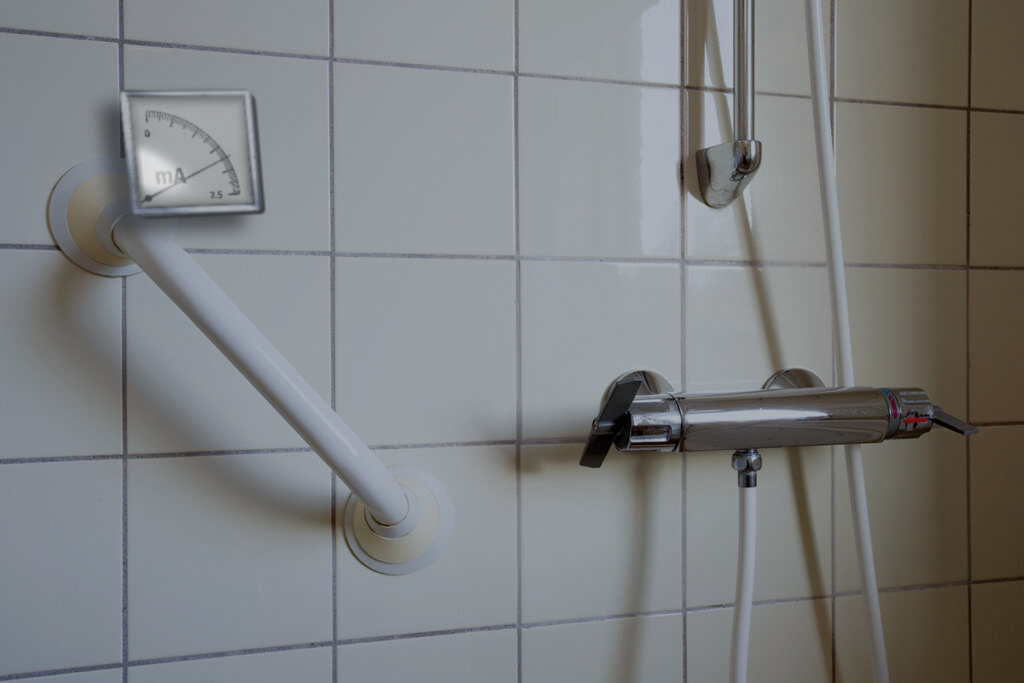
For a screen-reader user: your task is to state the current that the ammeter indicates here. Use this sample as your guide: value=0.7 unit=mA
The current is value=1.75 unit=mA
